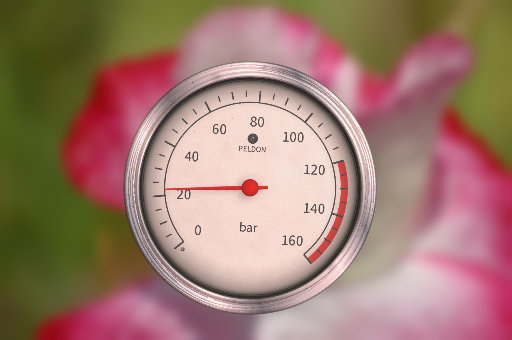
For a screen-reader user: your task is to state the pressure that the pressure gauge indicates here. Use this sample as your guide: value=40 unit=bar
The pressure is value=22.5 unit=bar
